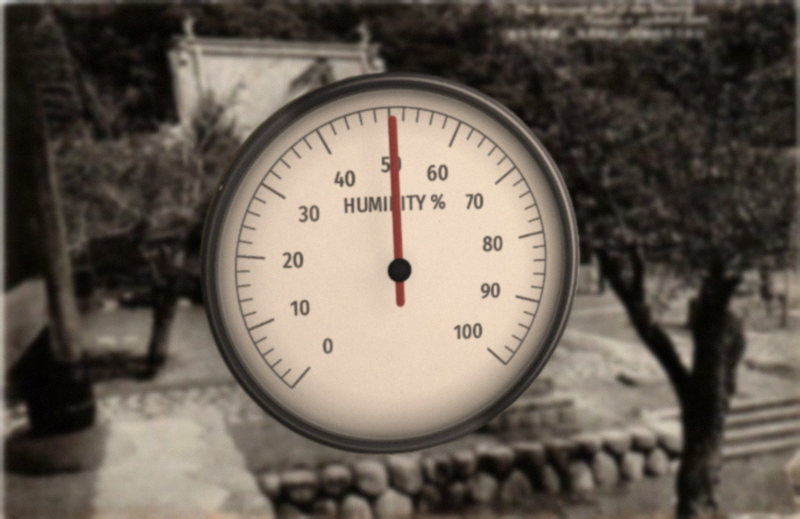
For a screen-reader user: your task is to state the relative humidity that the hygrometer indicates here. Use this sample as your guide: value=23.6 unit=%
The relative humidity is value=50 unit=%
